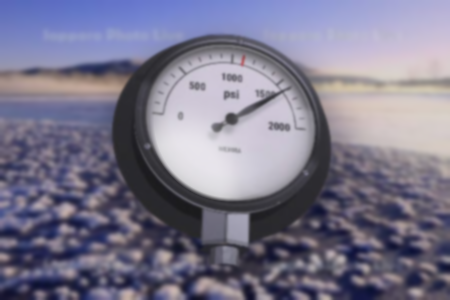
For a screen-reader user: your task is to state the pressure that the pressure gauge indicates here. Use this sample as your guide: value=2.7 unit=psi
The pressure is value=1600 unit=psi
